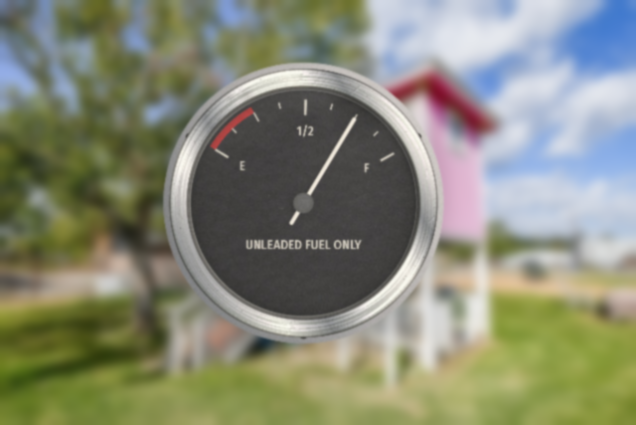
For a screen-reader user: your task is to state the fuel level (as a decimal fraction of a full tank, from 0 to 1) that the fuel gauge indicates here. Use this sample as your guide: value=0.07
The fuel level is value=0.75
